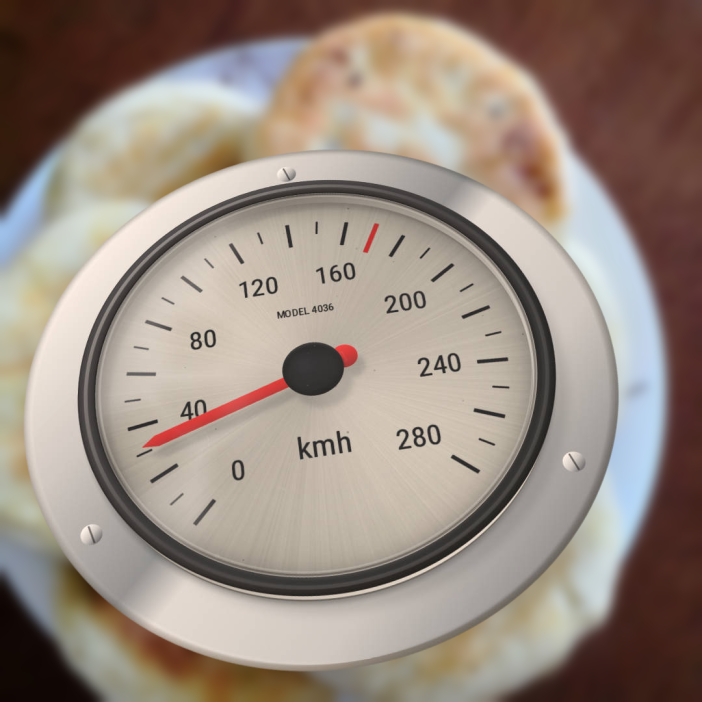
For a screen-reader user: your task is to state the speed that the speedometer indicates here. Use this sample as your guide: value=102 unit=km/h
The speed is value=30 unit=km/h
